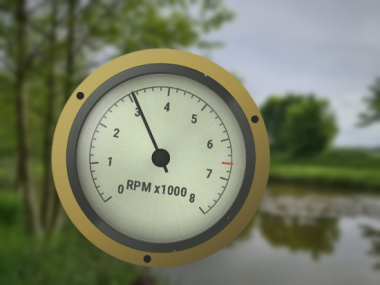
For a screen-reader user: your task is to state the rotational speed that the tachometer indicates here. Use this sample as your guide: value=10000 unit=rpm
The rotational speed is value=3100 unit=rpm
